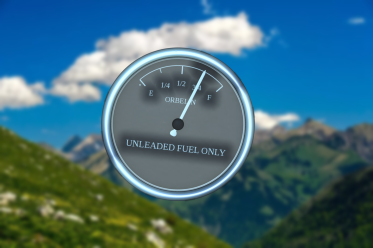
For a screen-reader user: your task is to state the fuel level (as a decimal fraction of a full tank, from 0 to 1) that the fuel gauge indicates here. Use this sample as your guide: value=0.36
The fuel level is value=0.75
